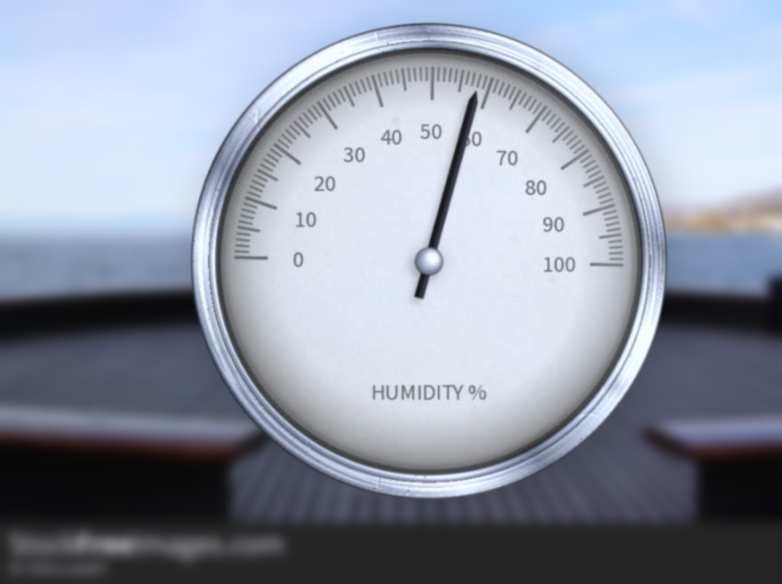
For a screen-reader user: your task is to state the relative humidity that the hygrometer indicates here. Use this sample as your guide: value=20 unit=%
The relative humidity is value=58 unit=%
